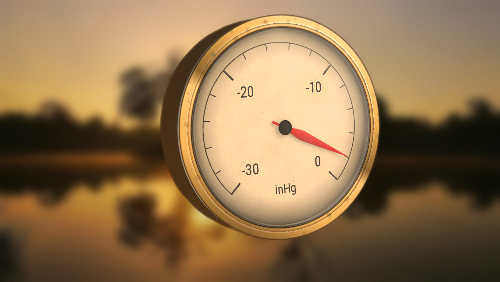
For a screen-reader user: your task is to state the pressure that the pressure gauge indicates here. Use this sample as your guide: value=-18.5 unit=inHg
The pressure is value=-2 unit=inHg
